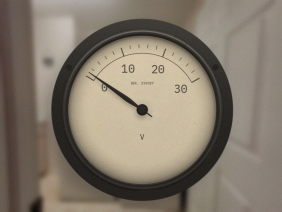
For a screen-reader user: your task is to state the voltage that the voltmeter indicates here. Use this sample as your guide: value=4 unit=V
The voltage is value=1 unit=V
